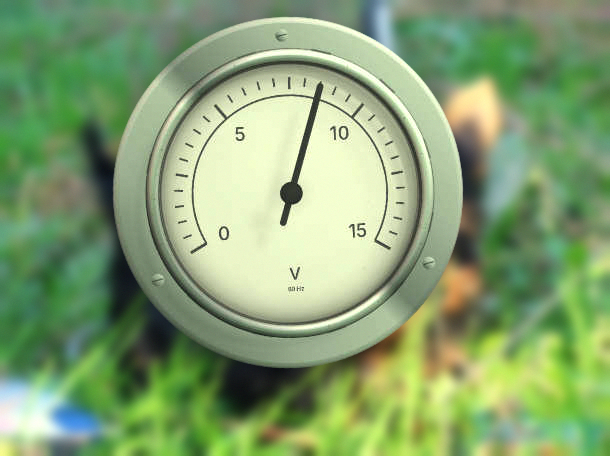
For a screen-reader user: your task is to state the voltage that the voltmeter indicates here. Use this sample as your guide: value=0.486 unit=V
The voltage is value=8.5 unit=V
